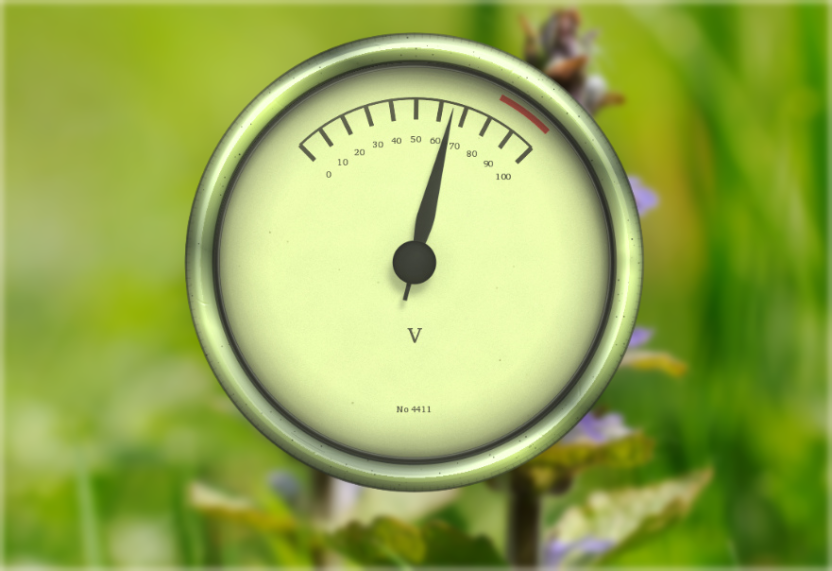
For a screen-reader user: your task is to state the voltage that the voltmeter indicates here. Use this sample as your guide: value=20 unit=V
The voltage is value=65 unit=V
